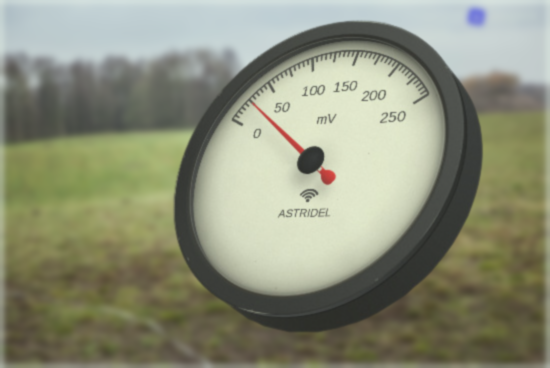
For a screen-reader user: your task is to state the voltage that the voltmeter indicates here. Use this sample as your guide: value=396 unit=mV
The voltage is value=25 unit=mV
